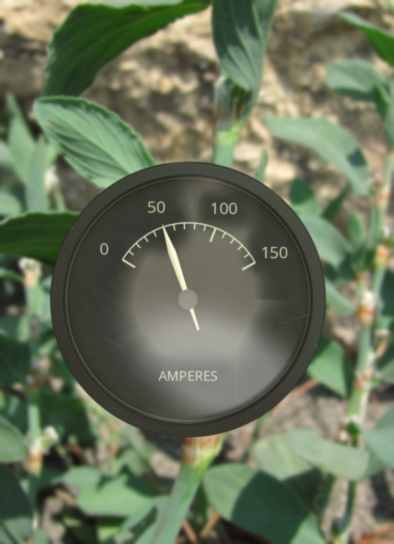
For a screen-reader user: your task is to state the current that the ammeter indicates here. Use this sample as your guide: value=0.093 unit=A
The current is value=50 unit=A
